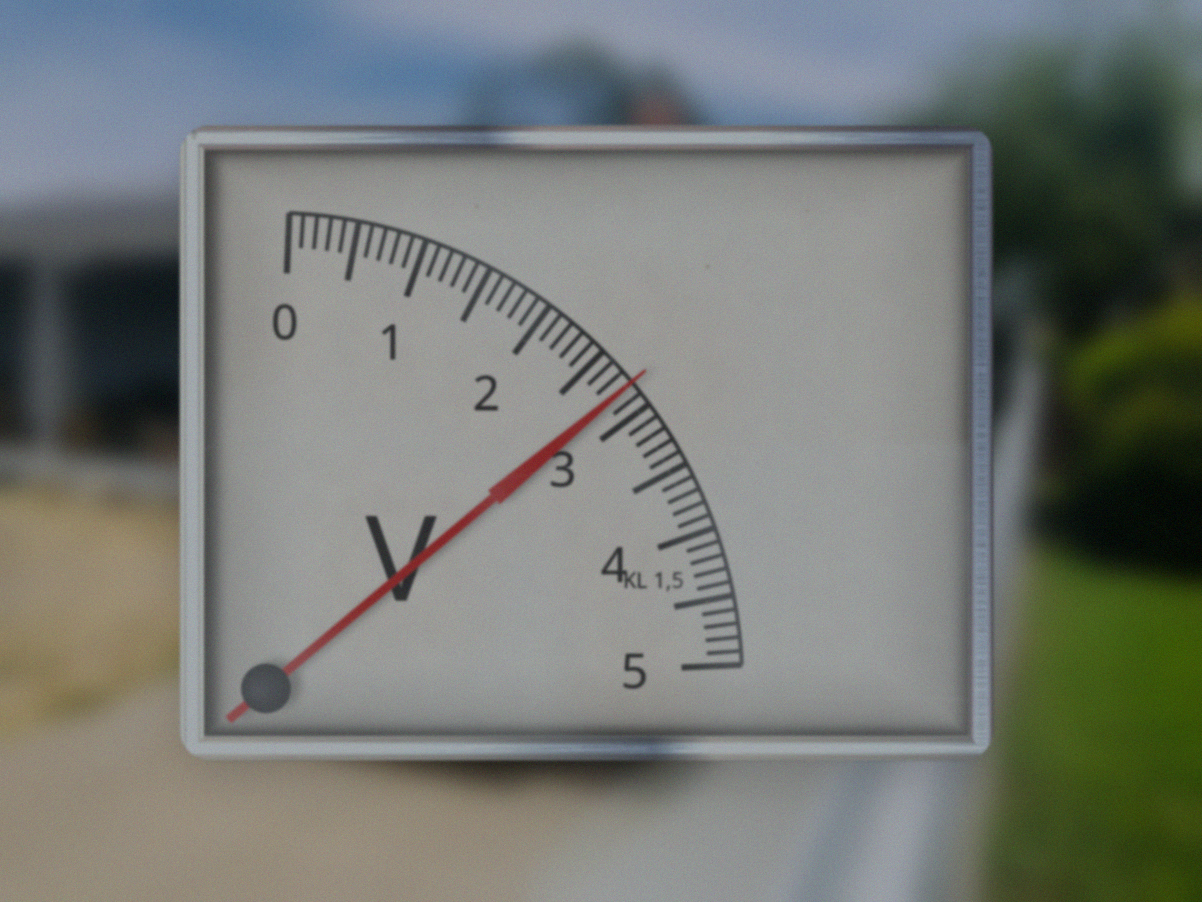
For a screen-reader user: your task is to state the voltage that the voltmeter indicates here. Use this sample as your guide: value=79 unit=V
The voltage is value=2.8 unit=V
